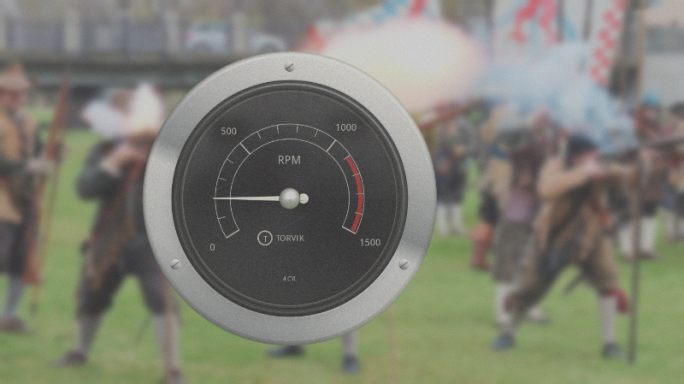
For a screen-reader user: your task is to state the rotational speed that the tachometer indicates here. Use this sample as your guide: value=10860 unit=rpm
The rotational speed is value=200 unit=rpm
